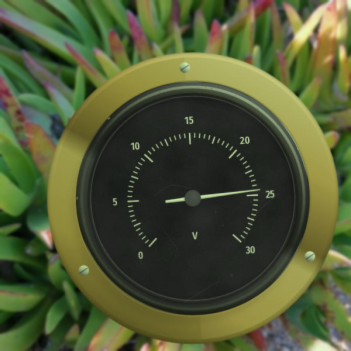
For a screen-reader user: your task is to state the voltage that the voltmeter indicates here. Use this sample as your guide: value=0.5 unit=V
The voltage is value=24.5 unit=V
